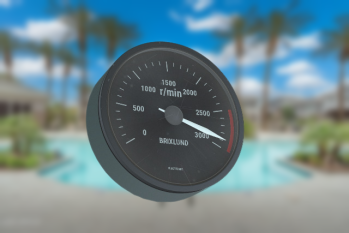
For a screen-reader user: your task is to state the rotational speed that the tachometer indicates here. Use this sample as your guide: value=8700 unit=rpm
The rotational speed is value=2900 unit=rpm
